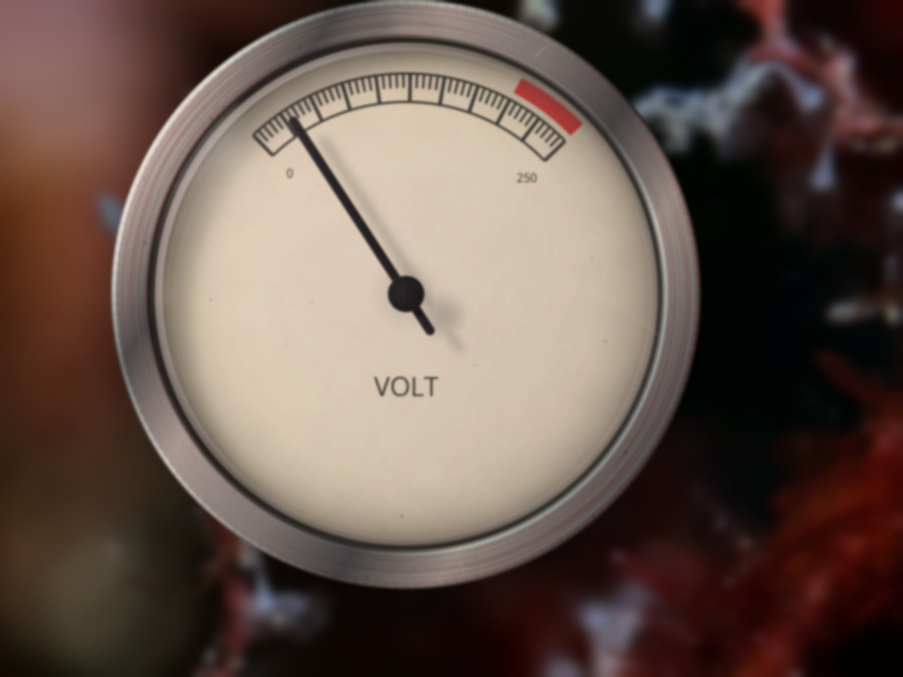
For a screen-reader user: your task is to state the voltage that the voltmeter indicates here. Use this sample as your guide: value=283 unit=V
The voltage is value=30 unit=V
